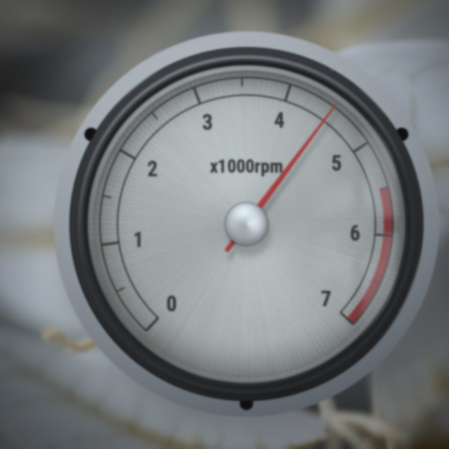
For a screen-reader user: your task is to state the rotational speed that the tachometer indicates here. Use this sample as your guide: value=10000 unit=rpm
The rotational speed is value=4500 unit=rpm
